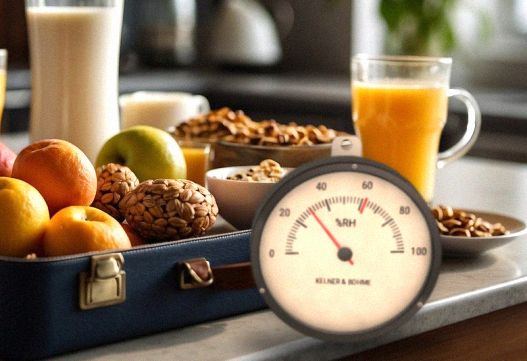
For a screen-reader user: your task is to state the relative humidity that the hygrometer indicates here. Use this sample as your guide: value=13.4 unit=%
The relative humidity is value=30 unit=%
